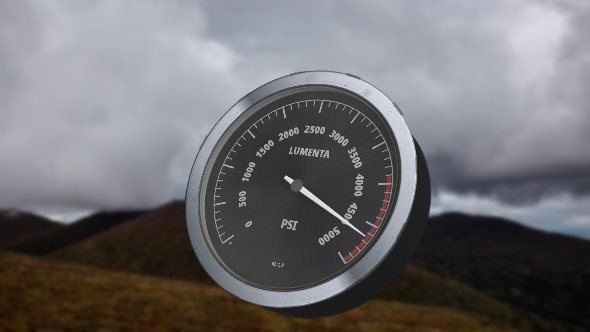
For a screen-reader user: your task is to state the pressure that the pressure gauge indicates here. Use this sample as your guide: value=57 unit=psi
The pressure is value=4650 unit=psi
